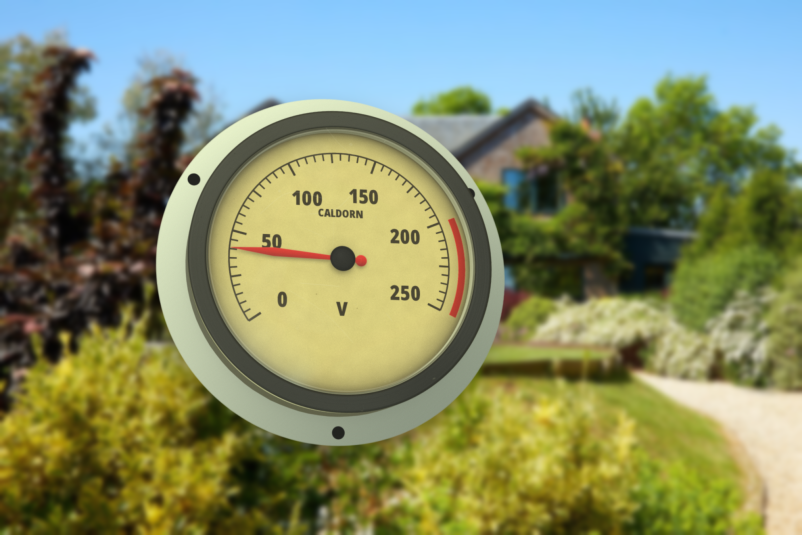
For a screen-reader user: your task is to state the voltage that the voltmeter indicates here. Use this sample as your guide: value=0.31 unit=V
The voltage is value=40 unit=V
